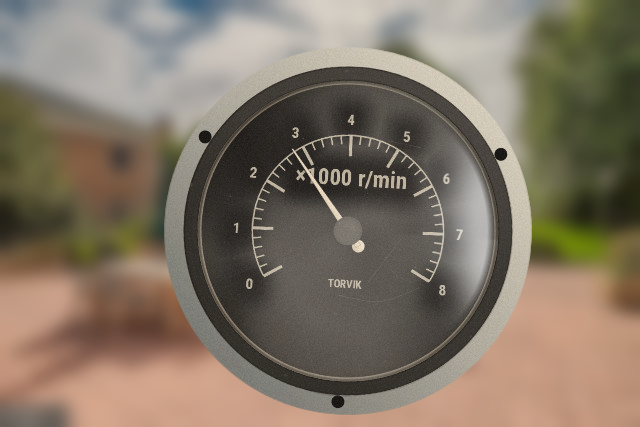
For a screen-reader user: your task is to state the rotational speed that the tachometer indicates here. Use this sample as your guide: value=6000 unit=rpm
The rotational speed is value=2800 unit=rpm
